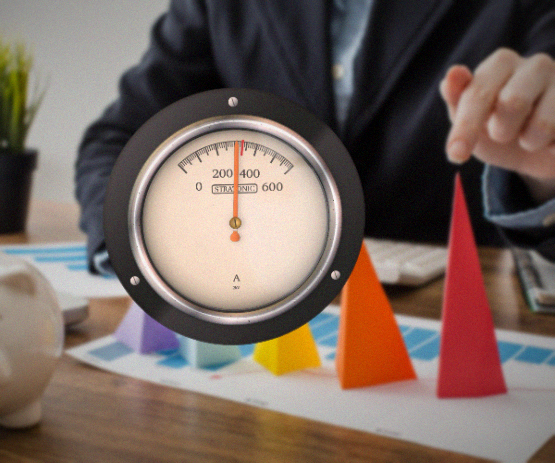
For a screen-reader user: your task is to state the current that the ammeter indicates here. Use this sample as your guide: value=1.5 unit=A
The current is value=300 unit=A
